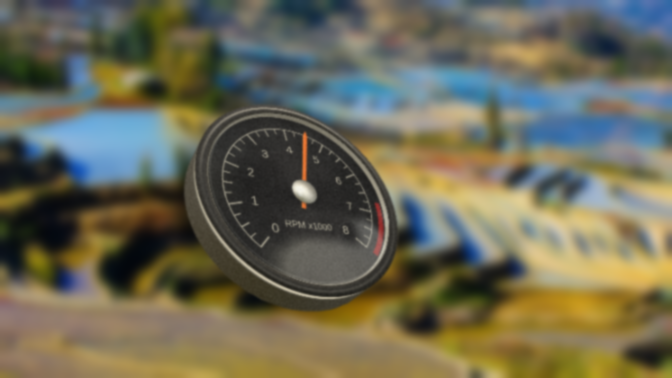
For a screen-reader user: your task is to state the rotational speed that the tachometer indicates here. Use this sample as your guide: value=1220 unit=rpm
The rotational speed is value=4500 unit=rpm
